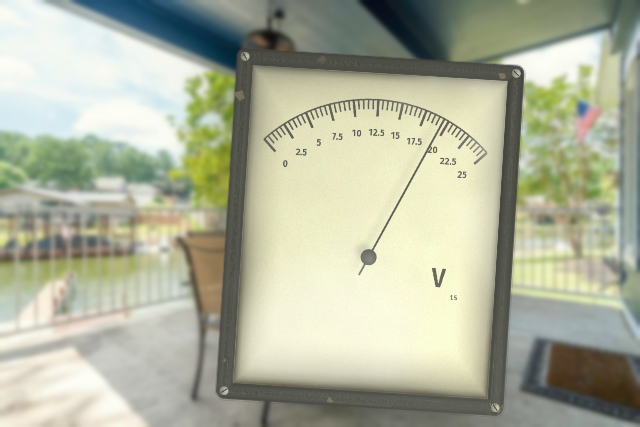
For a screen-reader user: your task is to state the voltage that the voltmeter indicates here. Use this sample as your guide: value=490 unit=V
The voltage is value=19.5 unit=V
